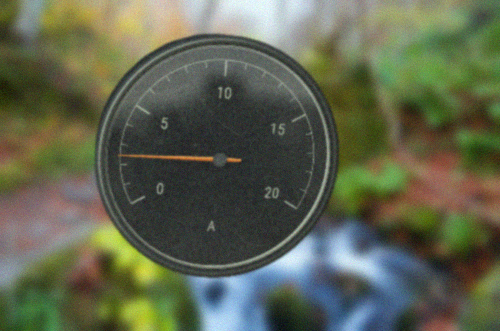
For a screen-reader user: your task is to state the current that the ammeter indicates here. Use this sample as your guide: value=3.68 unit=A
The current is value=2.5 unit=A
